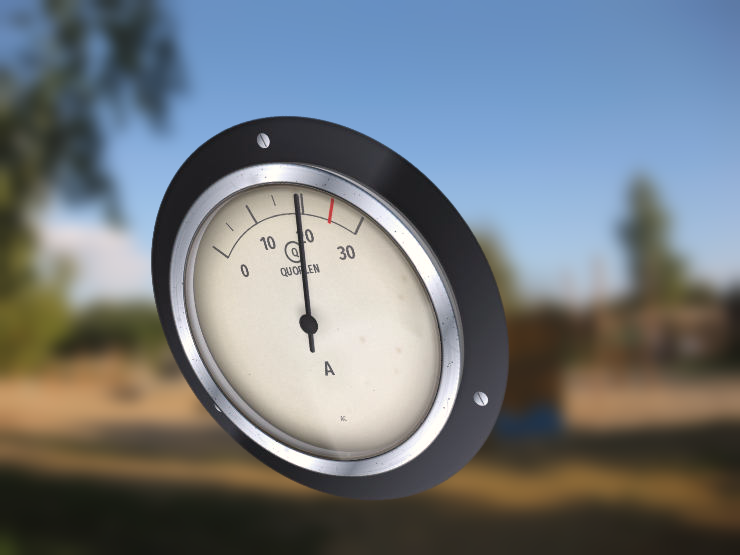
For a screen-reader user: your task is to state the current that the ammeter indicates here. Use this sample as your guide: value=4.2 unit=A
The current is value=20 unit=A
